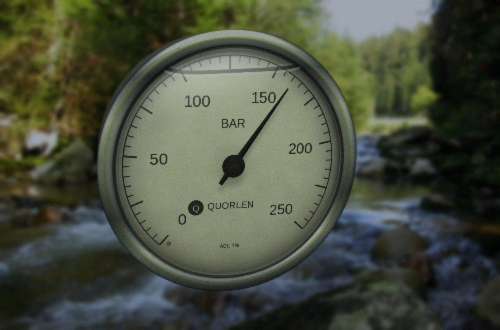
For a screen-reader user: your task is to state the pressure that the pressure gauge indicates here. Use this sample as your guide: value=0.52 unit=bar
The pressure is value=160 unit=bar
